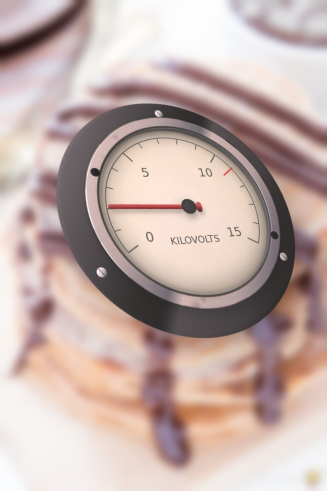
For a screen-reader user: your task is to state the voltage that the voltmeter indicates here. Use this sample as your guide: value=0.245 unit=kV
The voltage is value=2 unit=kV
